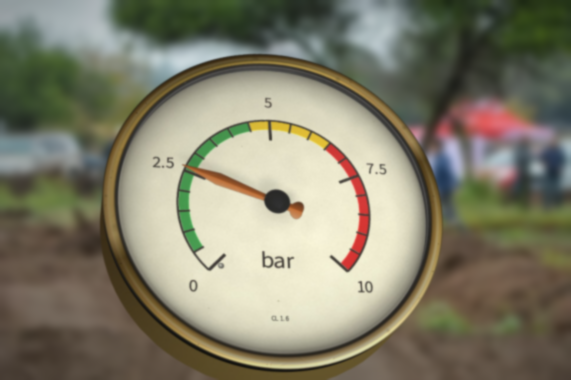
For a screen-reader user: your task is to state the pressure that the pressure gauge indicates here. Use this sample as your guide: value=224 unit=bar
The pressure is value=2.5 unit=bar
